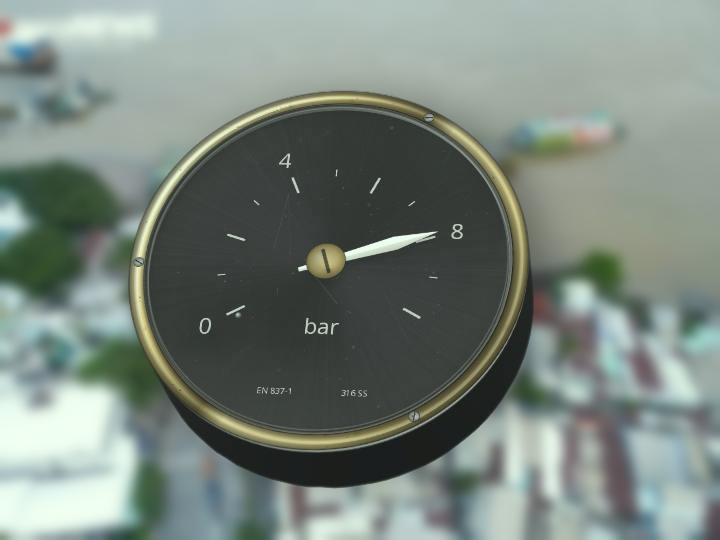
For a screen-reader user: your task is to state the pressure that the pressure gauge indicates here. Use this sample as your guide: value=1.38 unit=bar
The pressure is value=8 unit=bar
